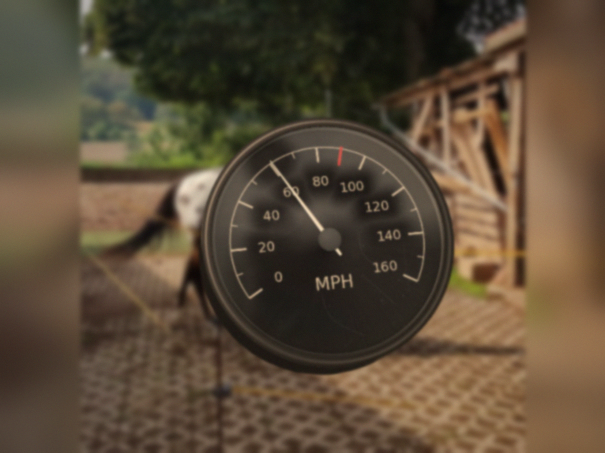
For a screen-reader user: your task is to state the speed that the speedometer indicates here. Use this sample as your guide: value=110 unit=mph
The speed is value=60 unit=mph
